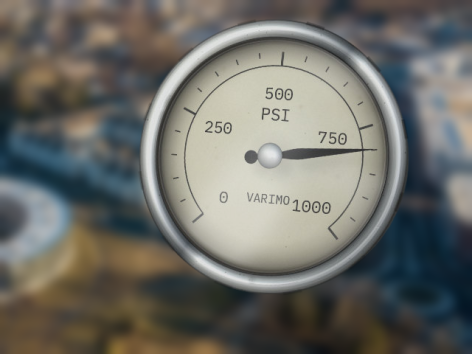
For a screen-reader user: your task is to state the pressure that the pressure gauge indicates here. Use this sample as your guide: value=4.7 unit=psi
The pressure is value=800 unit=psi
